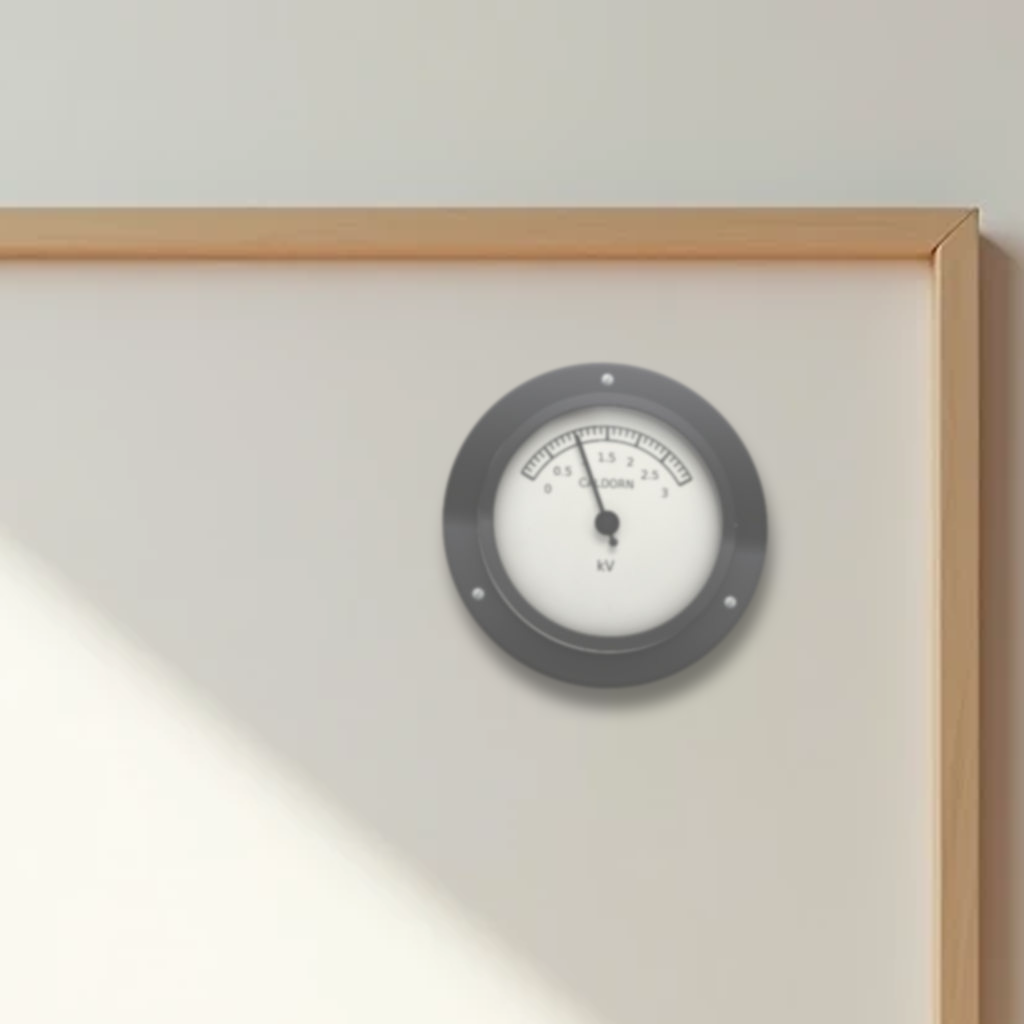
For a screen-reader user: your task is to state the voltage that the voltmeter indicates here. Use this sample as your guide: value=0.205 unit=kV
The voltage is value=1 unit=kV
